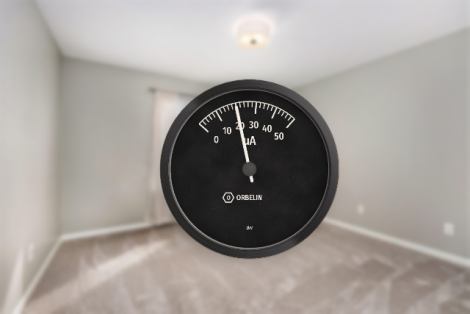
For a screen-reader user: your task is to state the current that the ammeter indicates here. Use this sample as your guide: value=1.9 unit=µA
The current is value=20 unit=µA
